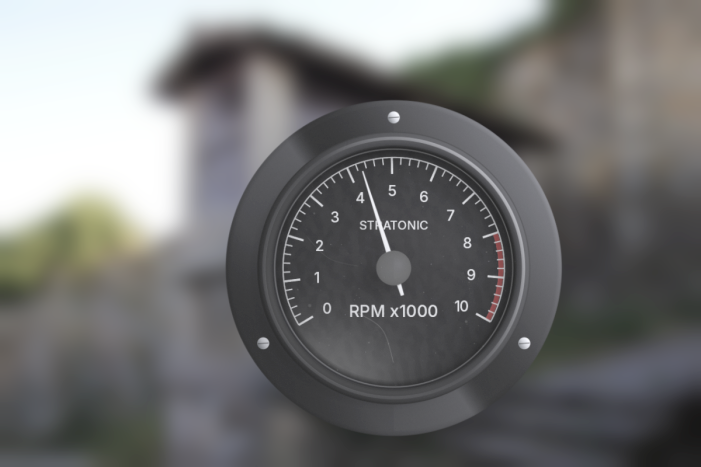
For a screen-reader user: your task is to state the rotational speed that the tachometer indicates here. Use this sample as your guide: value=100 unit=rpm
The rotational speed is value=4300 unit=rpm
